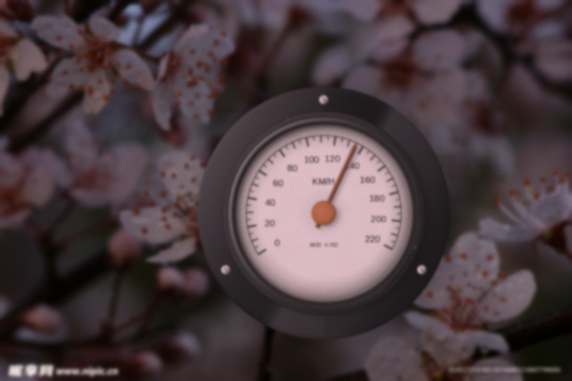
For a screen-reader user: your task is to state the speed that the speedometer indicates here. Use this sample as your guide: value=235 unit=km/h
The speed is value=135 unit=km/h
